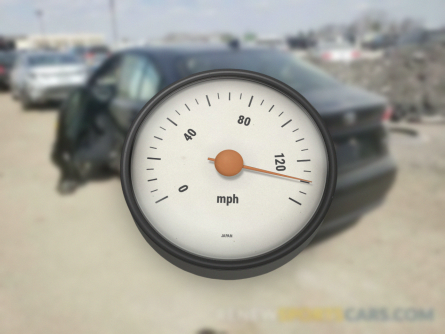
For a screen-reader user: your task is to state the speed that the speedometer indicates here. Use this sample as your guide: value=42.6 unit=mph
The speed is value=130 unit=mph
